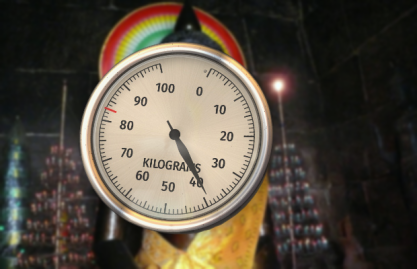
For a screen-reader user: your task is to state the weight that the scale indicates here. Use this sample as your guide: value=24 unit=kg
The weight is value=39 unit=kg
